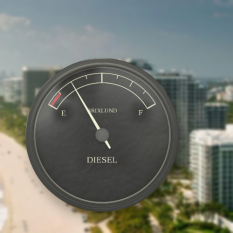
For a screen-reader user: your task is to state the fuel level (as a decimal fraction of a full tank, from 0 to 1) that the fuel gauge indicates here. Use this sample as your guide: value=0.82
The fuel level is value=0.25
